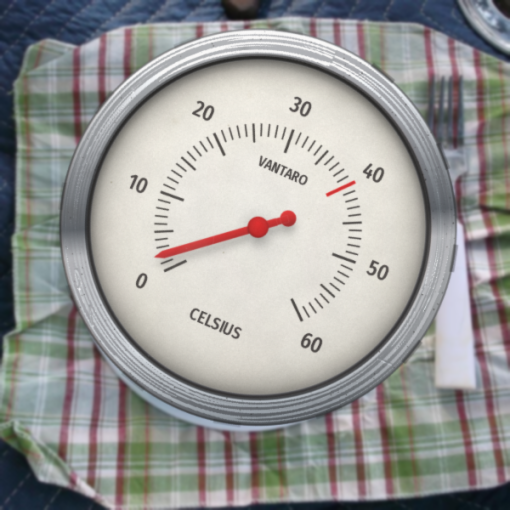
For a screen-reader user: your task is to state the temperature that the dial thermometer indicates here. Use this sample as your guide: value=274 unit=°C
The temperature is value=2 unit=°C
